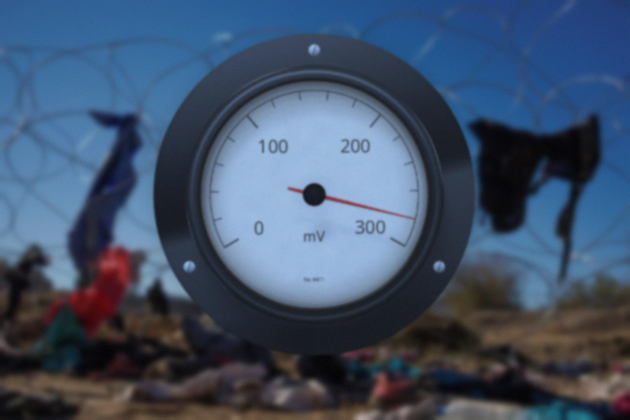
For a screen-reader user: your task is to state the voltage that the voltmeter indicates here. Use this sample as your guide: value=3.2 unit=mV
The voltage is value=280 unit=mV
